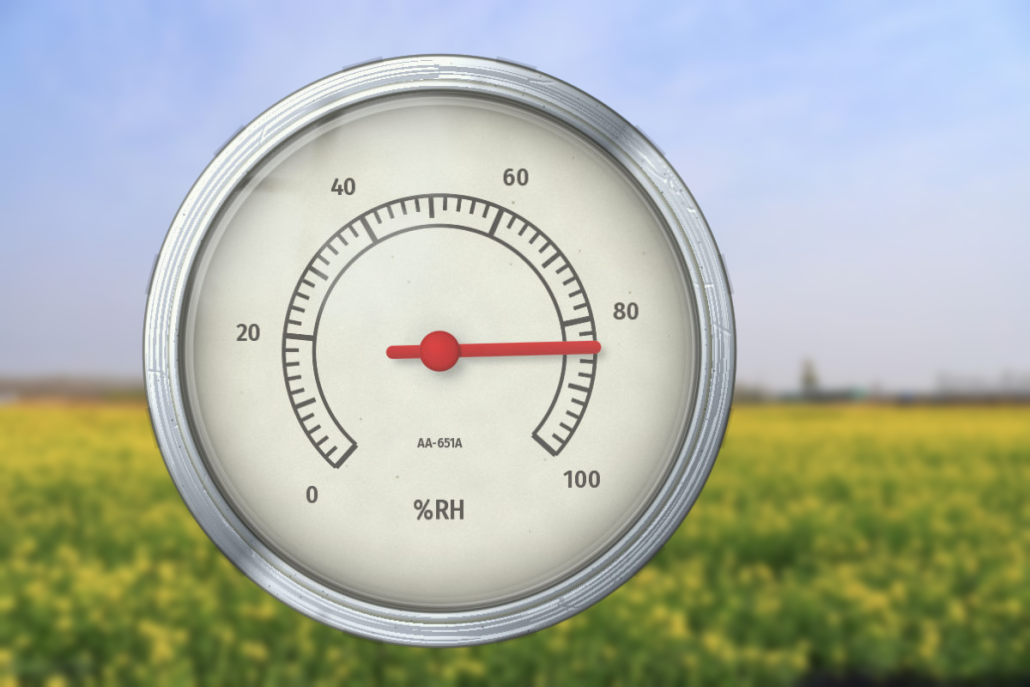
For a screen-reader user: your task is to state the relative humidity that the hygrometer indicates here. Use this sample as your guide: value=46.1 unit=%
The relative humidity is value=84 unit=%
